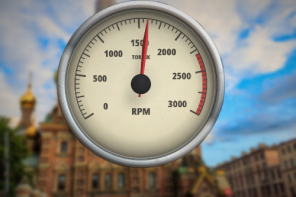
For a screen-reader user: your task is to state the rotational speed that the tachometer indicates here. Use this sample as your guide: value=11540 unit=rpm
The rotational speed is value=1600 unit=rpm
